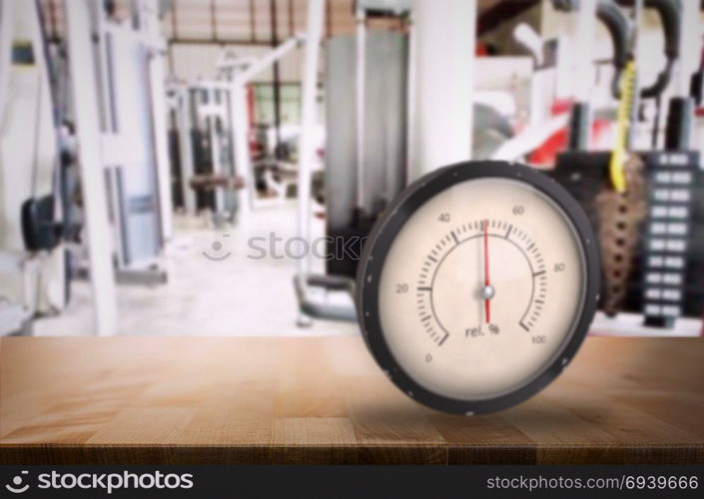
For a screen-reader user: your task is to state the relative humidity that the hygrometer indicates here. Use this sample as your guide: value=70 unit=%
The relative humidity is value=50 unit=%
